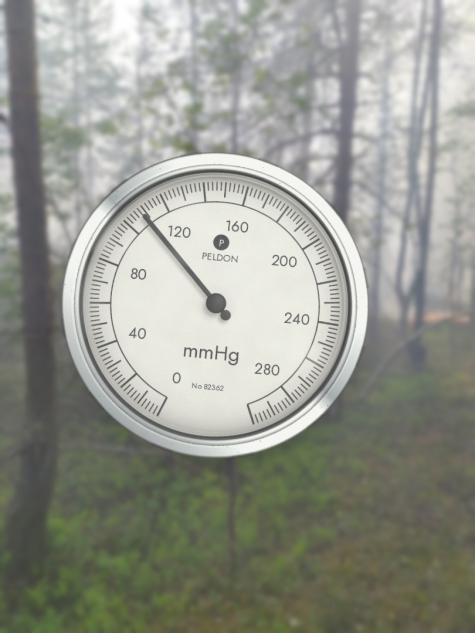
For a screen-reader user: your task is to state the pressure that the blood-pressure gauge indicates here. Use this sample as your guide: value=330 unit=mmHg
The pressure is value=108 unit=mmHg
